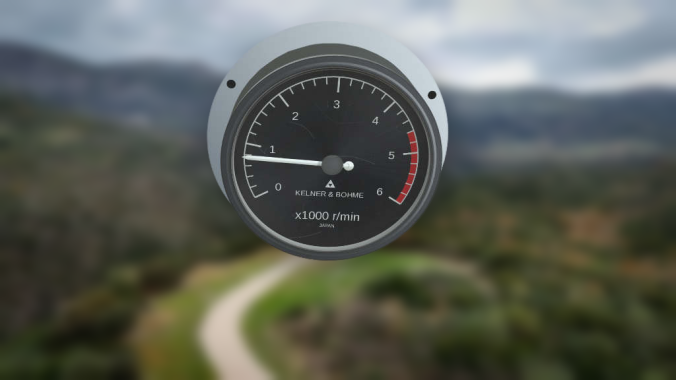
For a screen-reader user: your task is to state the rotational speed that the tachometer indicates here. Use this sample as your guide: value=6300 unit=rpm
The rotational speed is value=800 unit=rpm
